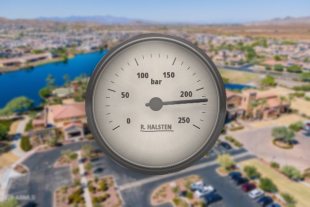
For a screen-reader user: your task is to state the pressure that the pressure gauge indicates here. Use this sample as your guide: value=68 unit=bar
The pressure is value=215 unit=bar
